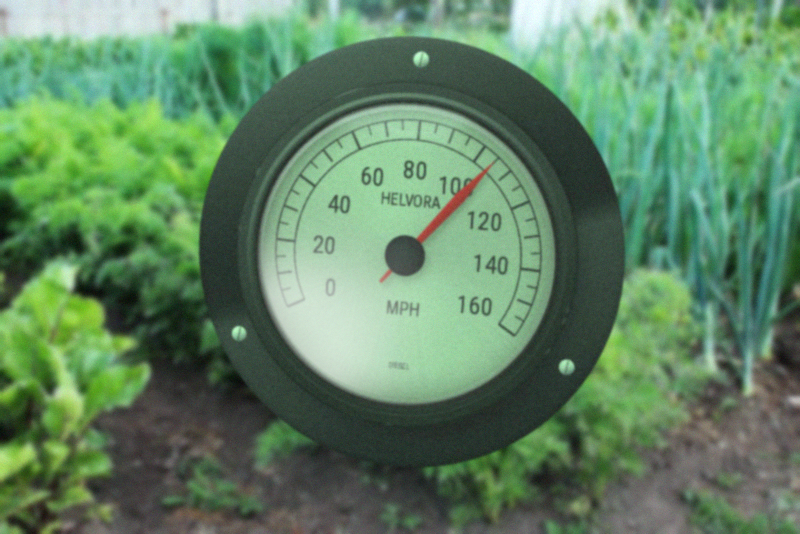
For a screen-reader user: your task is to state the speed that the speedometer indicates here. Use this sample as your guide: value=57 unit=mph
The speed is value=105 unit=mph
